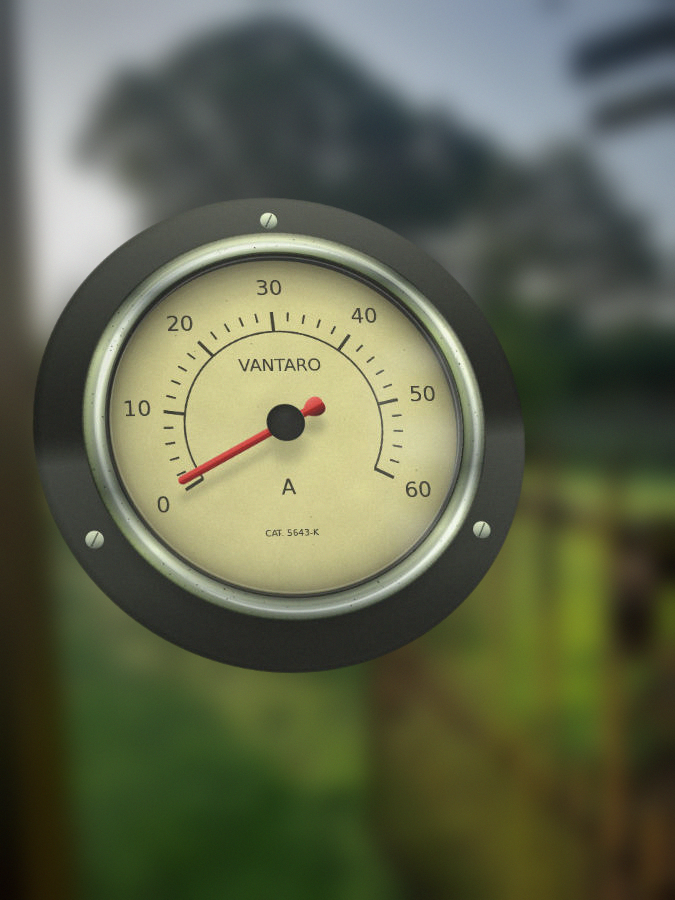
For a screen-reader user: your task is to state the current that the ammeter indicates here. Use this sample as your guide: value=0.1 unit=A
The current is value=1 unit=A
